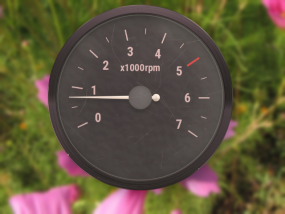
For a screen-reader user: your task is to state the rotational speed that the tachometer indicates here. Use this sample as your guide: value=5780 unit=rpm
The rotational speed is value=750 unit=rpm
